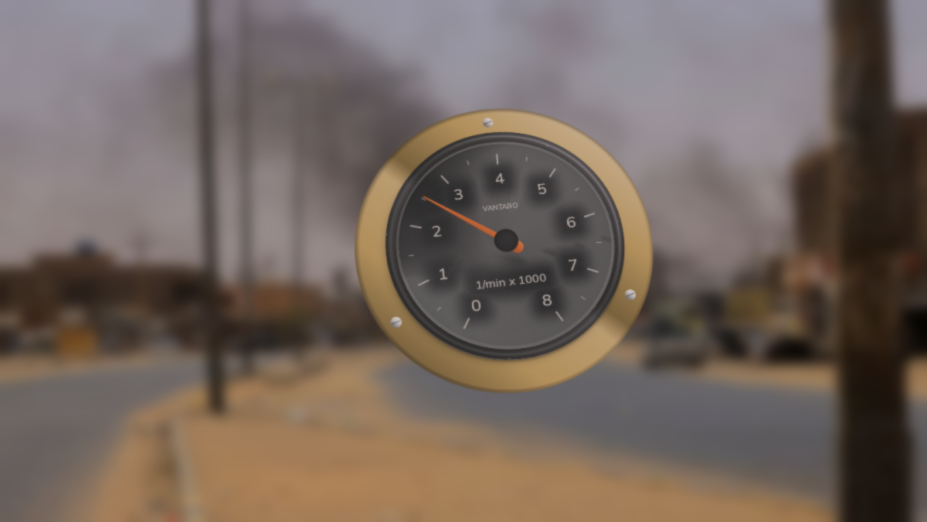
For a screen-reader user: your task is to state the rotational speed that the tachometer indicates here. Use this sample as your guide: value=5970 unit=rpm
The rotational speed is value=2500 unit=rpm
